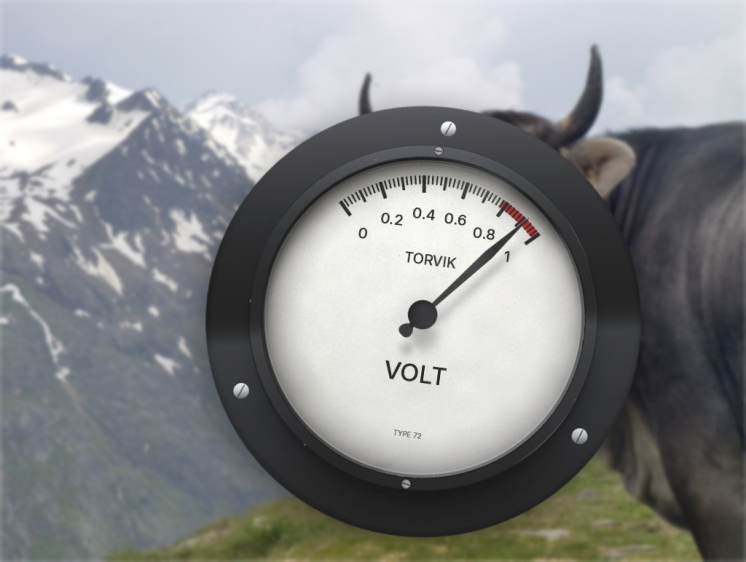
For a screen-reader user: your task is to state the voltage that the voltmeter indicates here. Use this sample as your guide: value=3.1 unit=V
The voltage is value=0.92 unit=V
